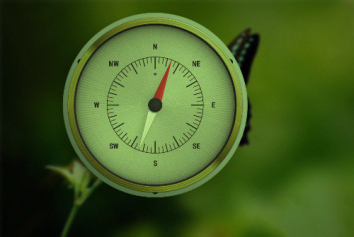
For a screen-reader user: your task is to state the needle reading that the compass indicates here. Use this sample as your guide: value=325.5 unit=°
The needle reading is value=20 unit=°
